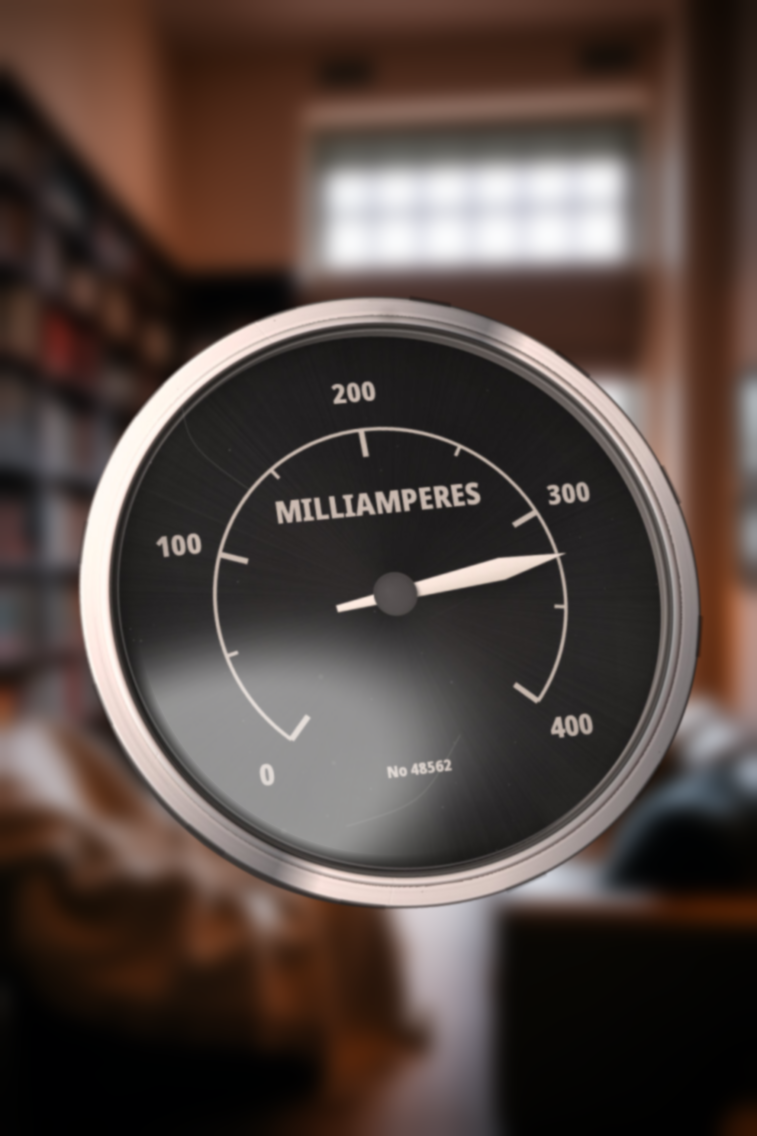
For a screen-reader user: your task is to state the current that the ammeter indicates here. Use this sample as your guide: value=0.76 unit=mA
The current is value=325 unit=mA
